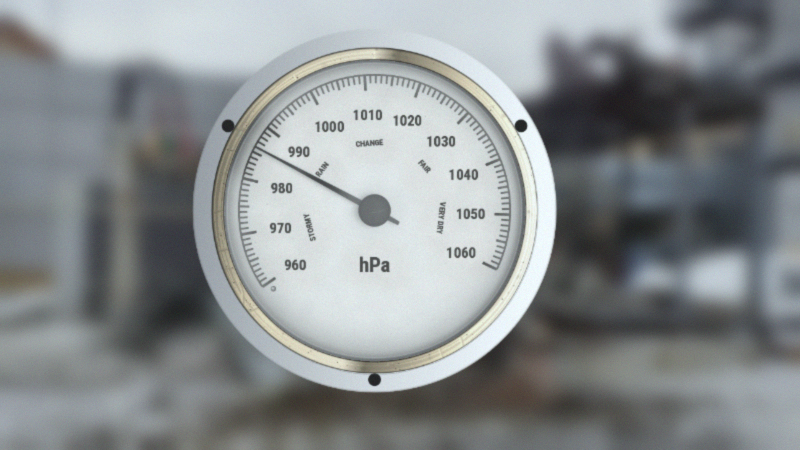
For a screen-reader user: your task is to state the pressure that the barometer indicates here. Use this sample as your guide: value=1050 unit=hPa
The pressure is value=986 unit=hPa
